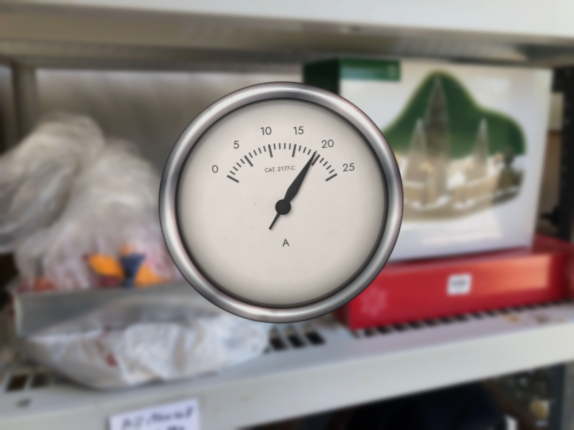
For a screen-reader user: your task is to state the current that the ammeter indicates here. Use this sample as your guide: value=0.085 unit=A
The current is value=19 unit=A
